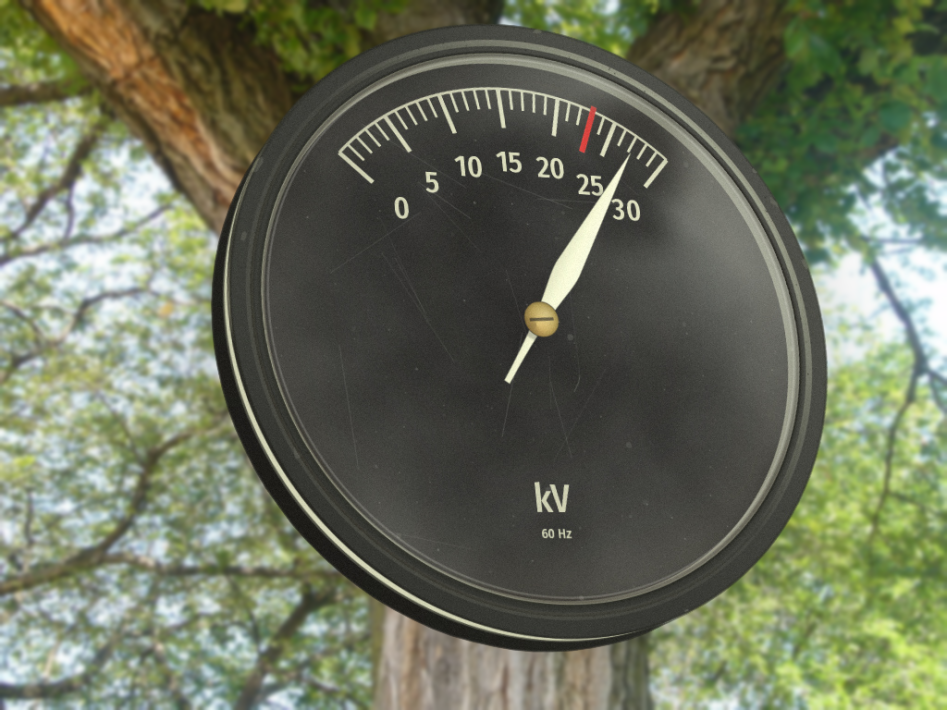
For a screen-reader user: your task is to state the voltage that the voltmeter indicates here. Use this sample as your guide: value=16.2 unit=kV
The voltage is value=27 unit=kV
